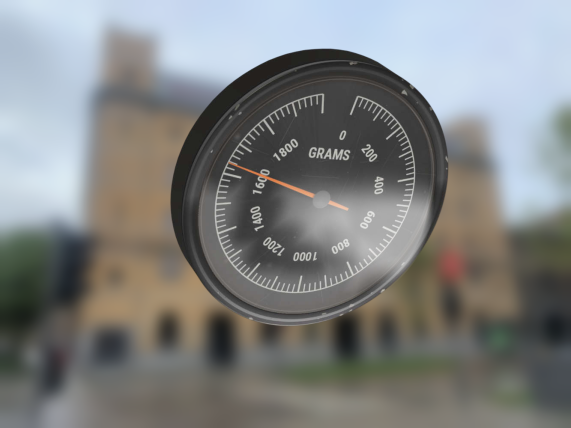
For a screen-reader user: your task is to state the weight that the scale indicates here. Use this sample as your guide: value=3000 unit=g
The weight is value=1640 unit=g
